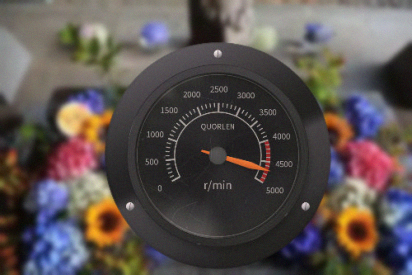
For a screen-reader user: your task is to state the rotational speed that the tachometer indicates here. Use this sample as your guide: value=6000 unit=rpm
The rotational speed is value=4700 unit=rpm
